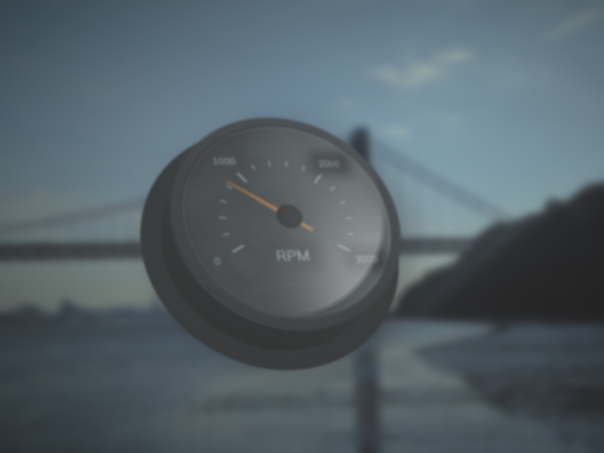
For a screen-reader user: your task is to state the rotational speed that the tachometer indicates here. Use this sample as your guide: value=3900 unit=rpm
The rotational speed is value=800 unit=rpm
